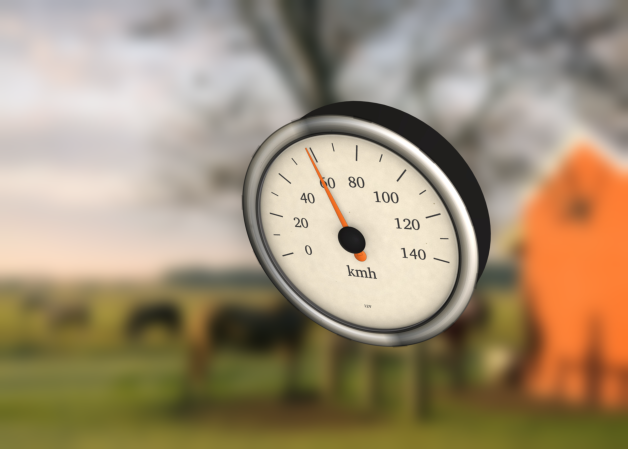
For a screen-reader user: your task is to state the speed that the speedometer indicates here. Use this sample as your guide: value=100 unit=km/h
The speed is value=60 unit=km/h
